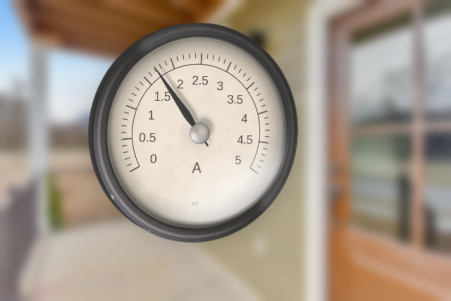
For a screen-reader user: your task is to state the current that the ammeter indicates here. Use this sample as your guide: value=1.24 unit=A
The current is value=1.7 unit=A
